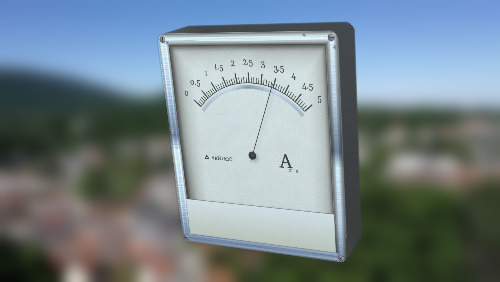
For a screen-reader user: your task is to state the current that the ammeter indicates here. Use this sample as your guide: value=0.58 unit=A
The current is value=3.5 unit=A
